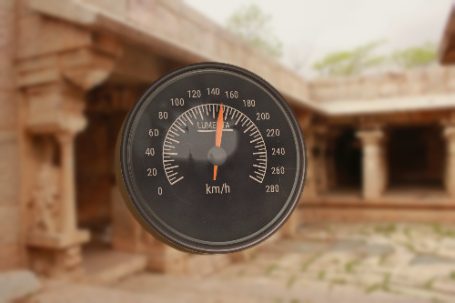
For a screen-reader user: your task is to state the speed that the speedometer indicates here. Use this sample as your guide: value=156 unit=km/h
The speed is value=150 unit=km/h
